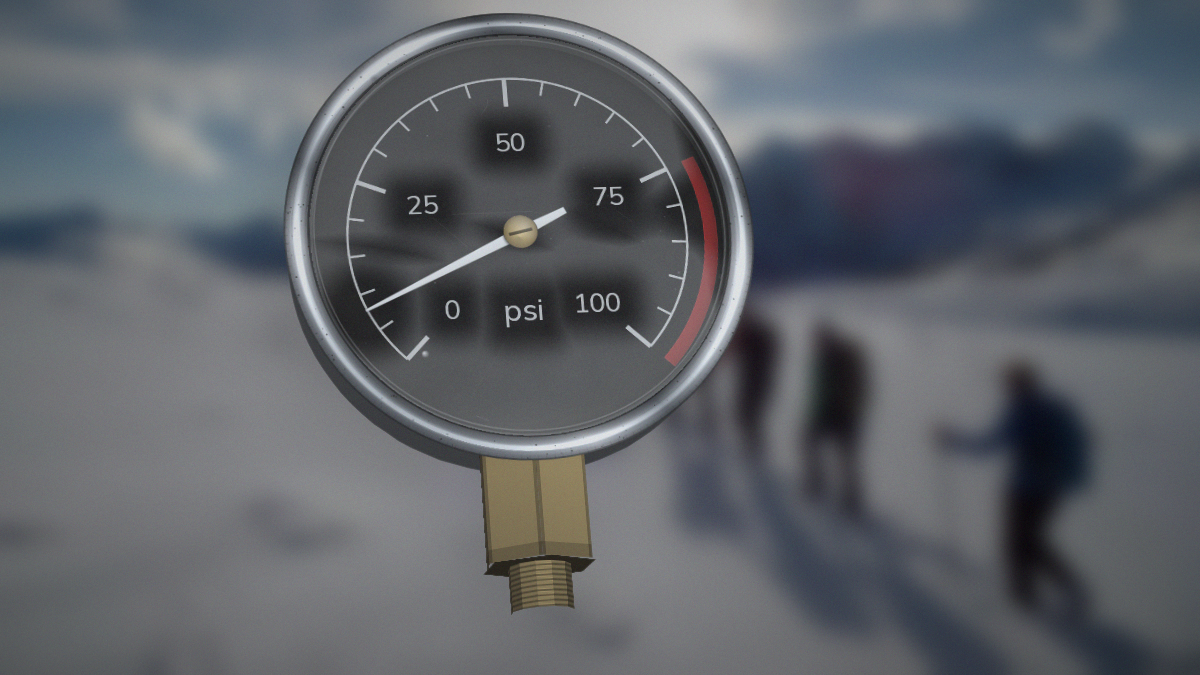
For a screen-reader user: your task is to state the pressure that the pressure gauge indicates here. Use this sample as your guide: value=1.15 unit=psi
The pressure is value=7.5 unit=psi
